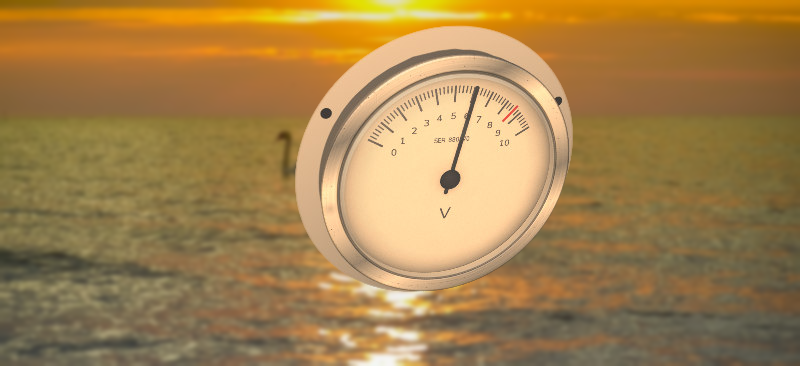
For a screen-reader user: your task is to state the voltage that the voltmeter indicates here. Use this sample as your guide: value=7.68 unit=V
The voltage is value=6 unit=V
